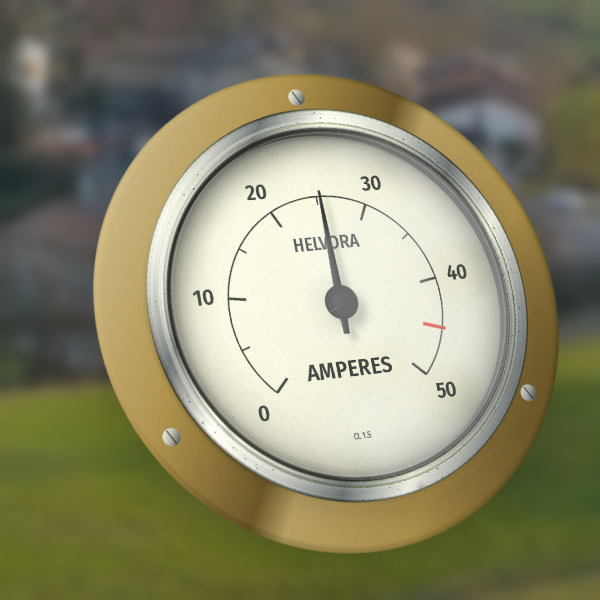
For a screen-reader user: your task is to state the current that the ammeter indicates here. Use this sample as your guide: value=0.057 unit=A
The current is value=25 unit=A
